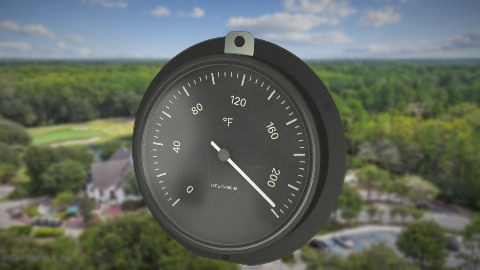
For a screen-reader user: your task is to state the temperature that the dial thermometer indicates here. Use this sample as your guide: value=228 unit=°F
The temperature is value=216 unit=°F
